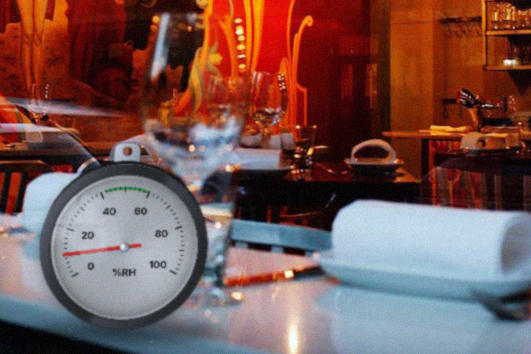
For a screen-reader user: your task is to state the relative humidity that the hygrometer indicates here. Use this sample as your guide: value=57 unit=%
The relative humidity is value=10 unit=%
